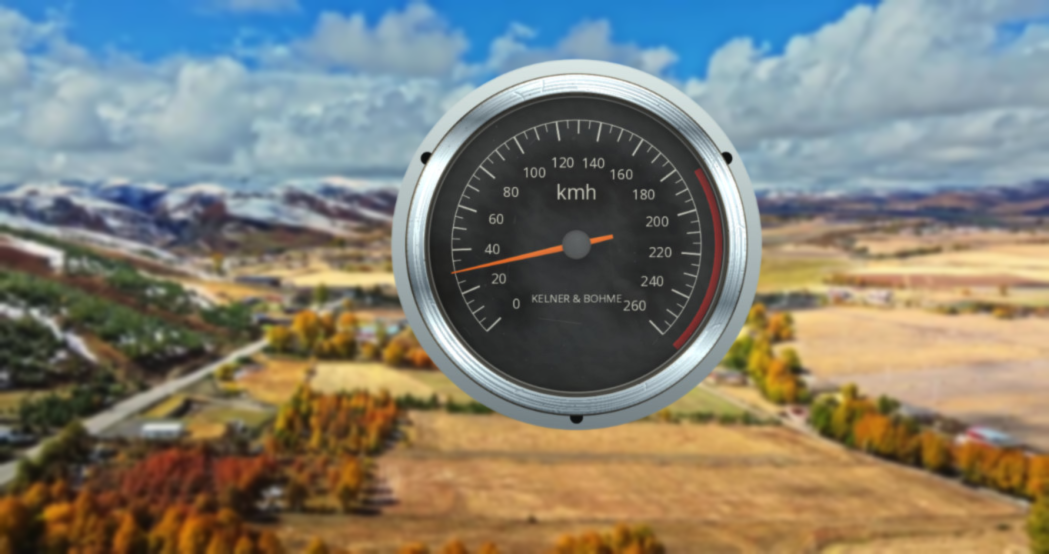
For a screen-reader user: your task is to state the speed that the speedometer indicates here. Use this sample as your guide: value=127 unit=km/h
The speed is value=30 unit=km/h
